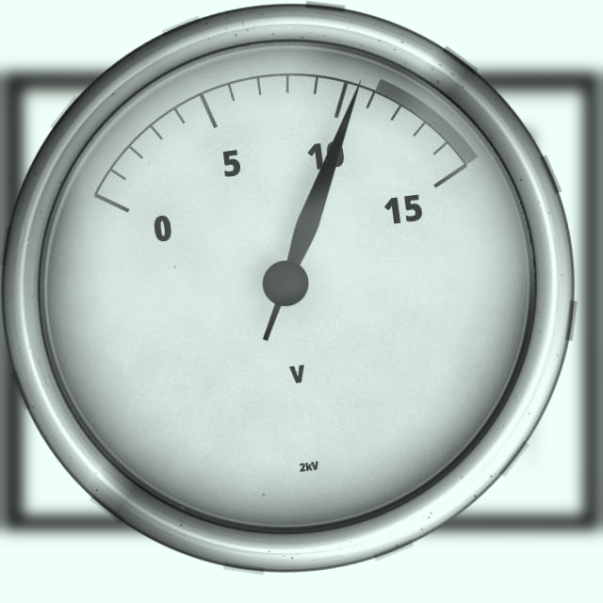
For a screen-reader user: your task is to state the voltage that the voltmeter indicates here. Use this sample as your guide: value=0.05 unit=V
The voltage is value=10.5 unit=V
